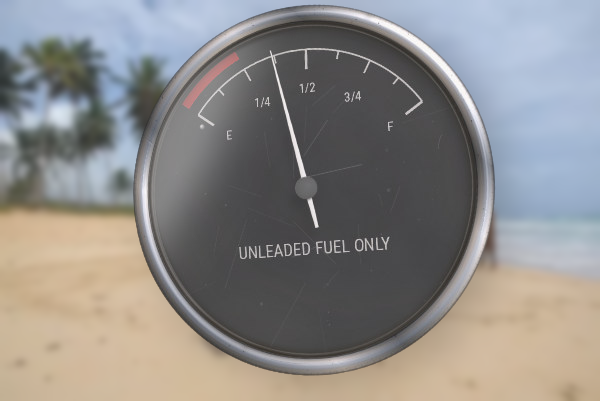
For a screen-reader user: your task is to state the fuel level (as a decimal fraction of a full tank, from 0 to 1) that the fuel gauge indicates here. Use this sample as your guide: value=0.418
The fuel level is value=0.375
